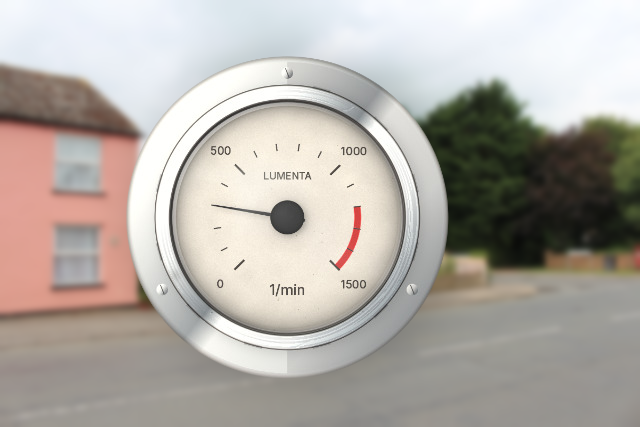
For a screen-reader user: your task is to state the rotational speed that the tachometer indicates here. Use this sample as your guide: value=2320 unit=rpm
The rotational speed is value=300 unit=rpm
